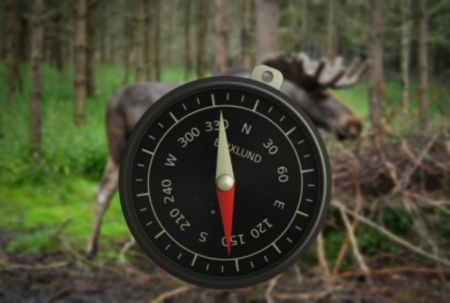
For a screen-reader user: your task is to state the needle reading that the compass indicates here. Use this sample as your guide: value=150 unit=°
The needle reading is value=155 unit=°
